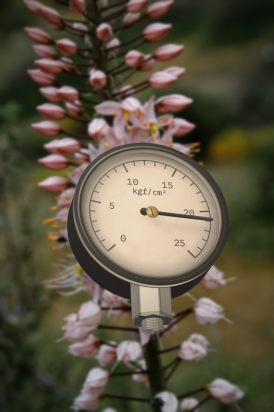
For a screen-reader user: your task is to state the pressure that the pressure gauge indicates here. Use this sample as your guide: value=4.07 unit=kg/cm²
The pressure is value=21 unit=kg/cm²
